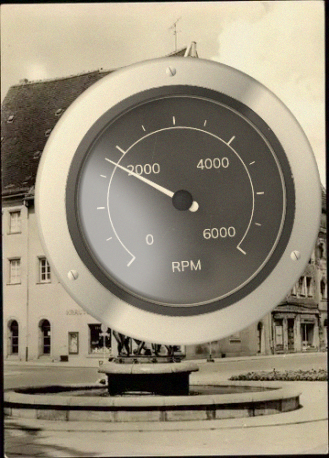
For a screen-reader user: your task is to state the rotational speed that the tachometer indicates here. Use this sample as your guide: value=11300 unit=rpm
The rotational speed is value=1750 unit=rpm
